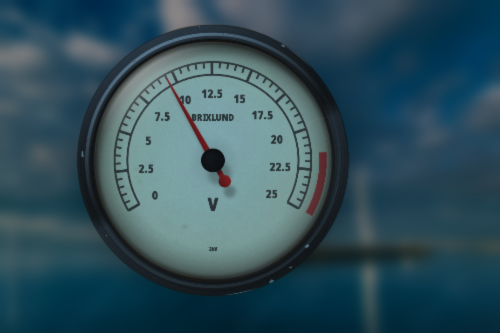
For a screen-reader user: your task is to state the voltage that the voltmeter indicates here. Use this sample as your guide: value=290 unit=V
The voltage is value=9.5 unit=V
